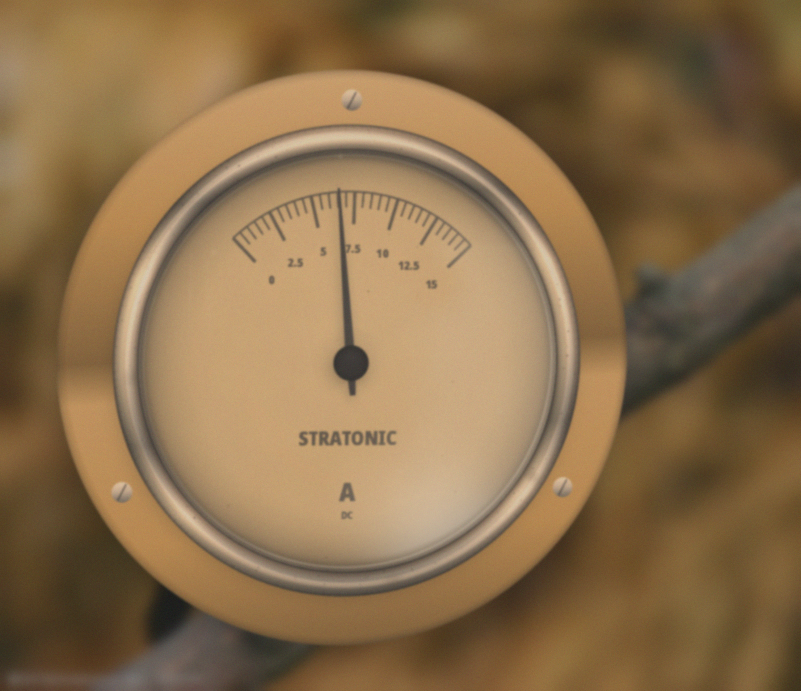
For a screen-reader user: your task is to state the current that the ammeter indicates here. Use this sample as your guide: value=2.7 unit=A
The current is value=6.5 unit=A
